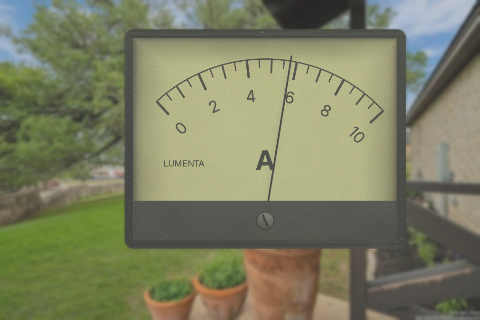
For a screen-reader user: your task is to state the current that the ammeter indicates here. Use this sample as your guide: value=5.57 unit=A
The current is value=5.75 unit=A
